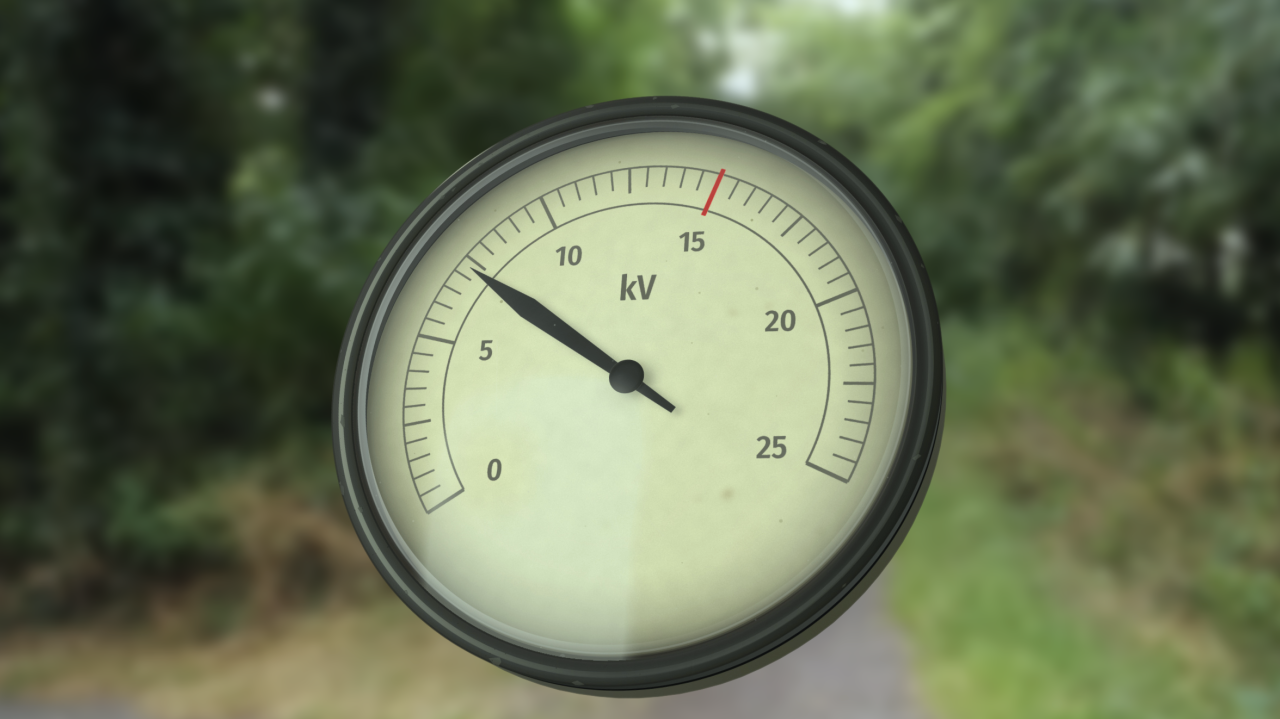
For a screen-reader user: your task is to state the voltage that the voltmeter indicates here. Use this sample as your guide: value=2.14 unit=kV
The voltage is value=7.25 unit=kV
